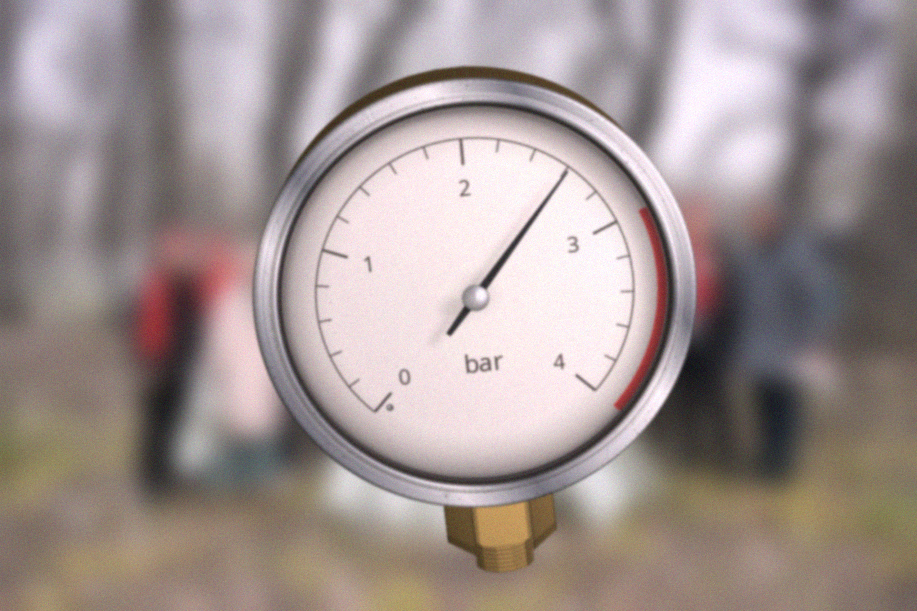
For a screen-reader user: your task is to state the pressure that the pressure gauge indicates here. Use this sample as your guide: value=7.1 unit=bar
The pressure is value=2.6 unit=bar
